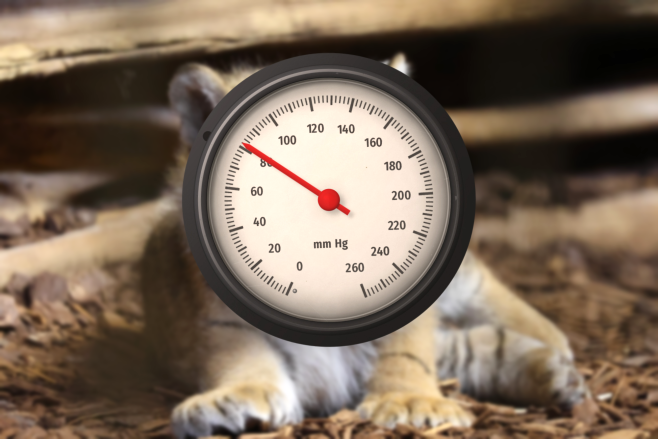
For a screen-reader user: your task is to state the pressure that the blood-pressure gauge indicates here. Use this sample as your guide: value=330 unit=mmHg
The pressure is value=82 unit=mmHg
